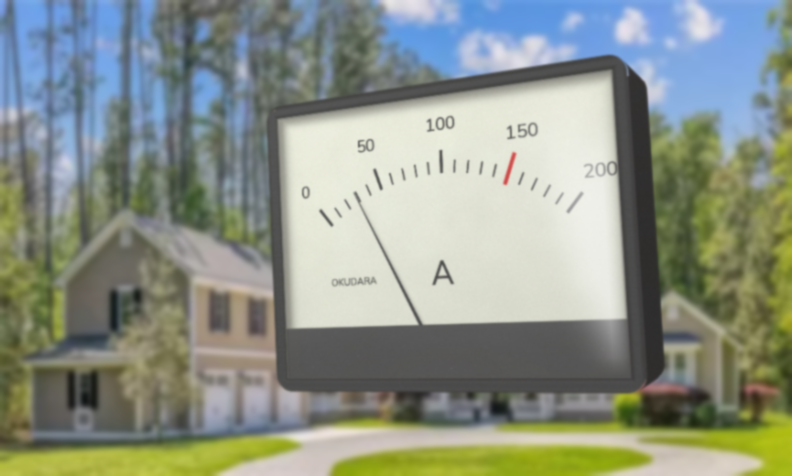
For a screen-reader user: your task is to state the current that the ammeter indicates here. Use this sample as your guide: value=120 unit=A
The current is value=30 unit=A
